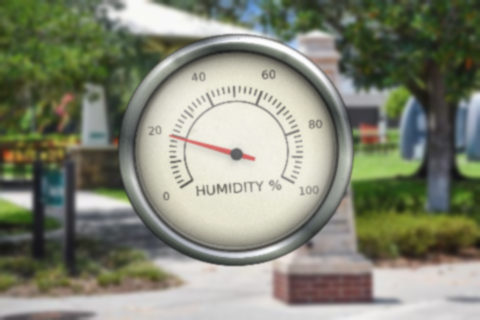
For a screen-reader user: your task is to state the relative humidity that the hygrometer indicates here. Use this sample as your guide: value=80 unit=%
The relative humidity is value=20 unit=%
